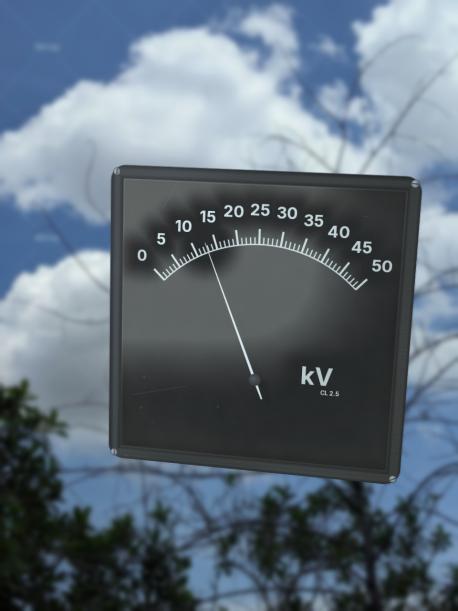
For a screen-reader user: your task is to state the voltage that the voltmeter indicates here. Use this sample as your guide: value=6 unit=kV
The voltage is value=13 unit=kV
